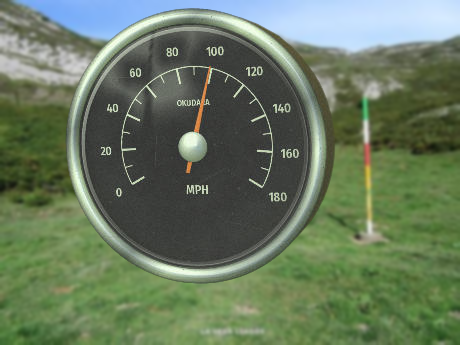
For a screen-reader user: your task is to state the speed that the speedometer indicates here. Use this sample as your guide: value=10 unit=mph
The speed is value=100 unit=mph
